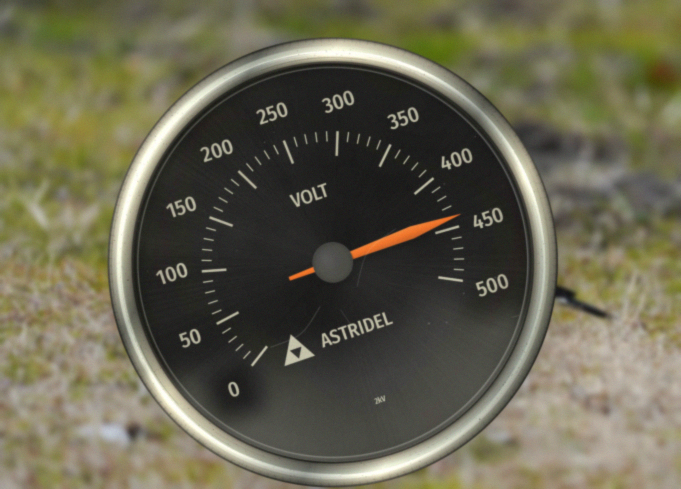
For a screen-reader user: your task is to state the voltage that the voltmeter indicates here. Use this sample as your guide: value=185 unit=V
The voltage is value=440 unit=V
